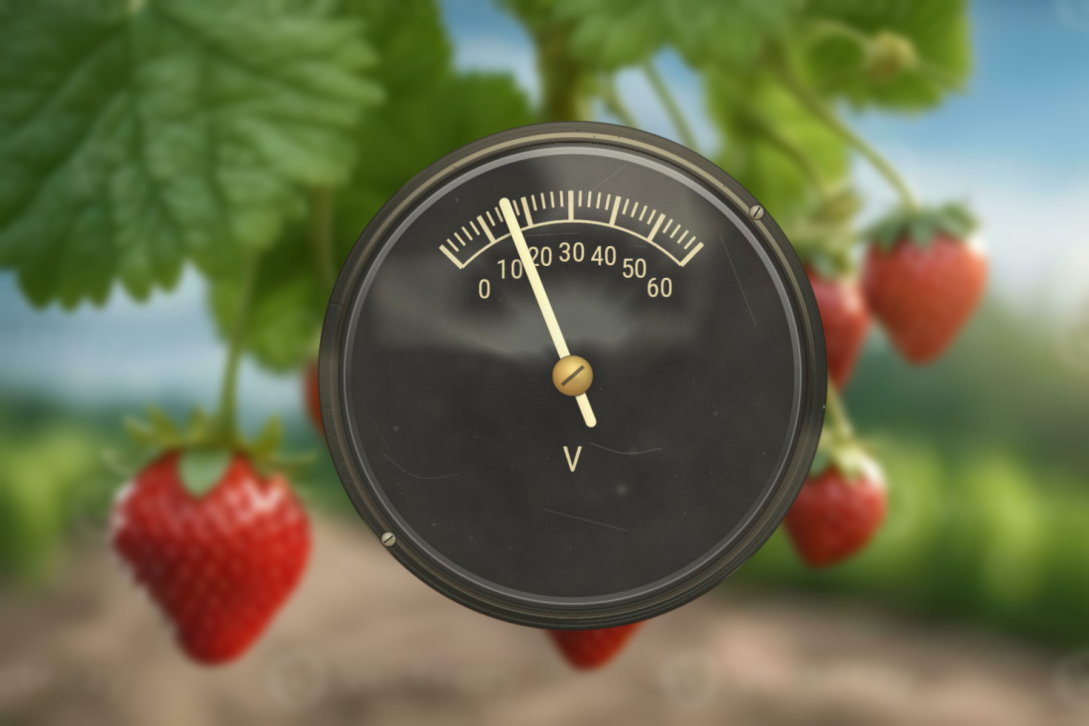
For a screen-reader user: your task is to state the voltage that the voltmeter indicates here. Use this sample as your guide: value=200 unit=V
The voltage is value=16 unit=V
